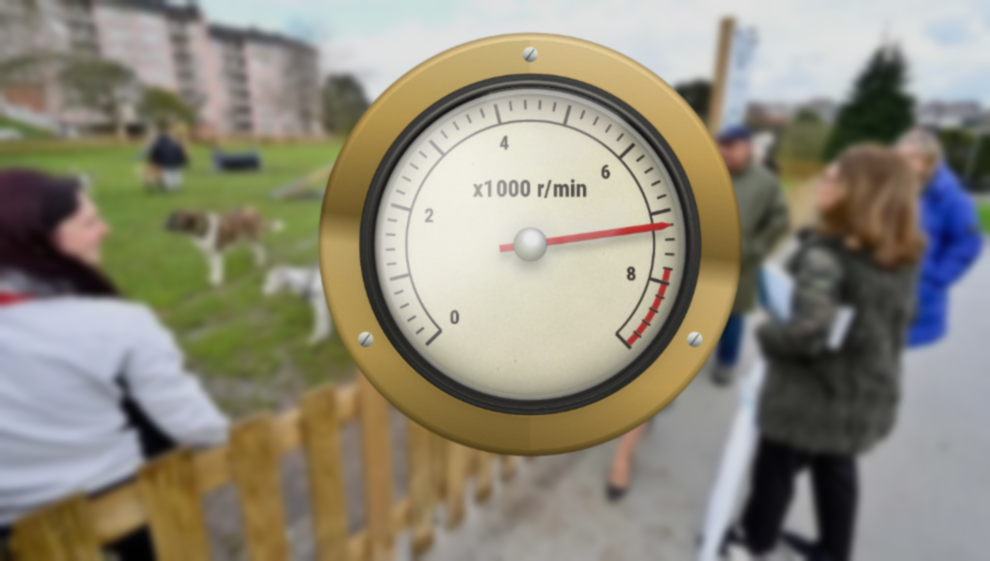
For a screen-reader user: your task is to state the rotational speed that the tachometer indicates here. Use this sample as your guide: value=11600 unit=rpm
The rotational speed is value=7200 unit=rpm
